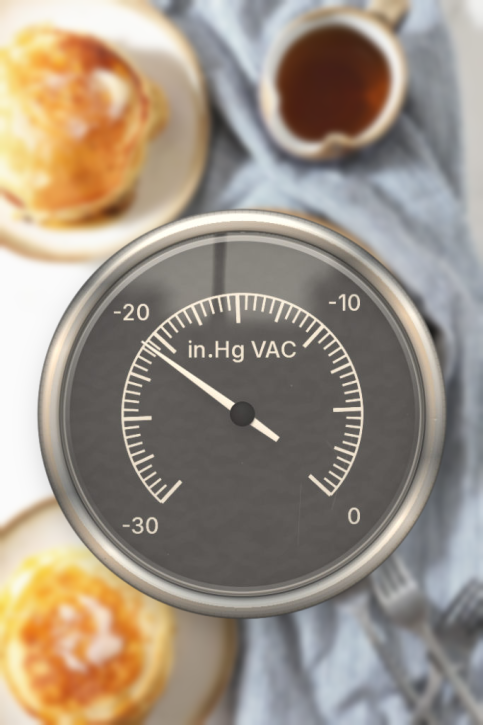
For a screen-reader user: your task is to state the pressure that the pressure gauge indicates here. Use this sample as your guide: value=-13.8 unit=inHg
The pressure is value=-20.75 unit=inHg
